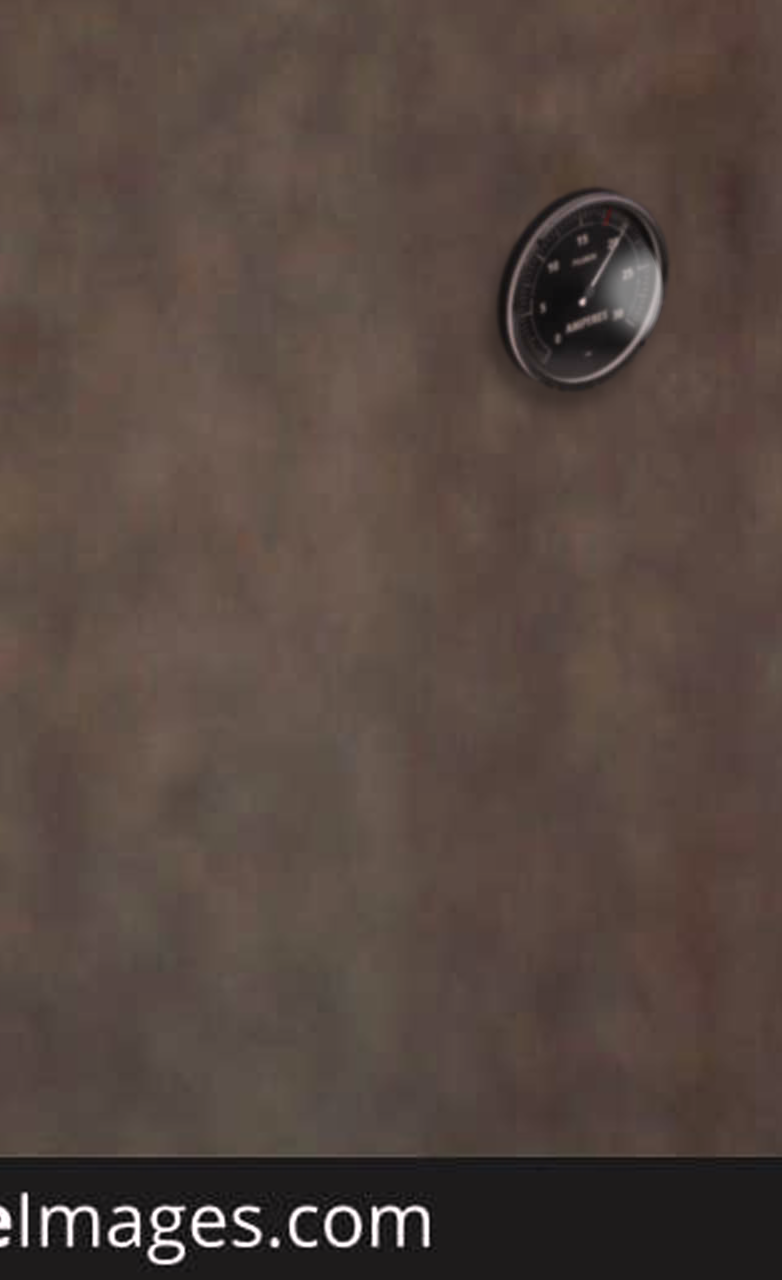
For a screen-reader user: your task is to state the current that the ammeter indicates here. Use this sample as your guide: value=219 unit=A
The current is value=20 unit=A
